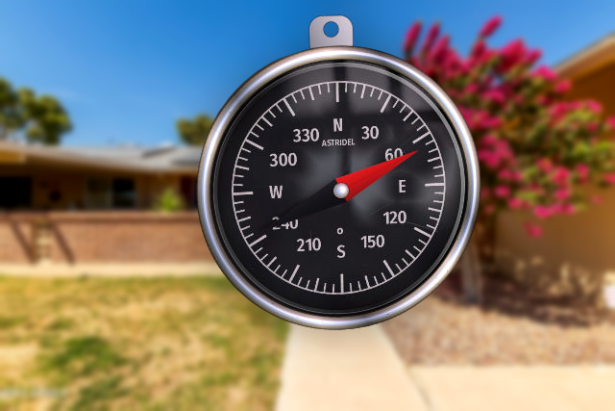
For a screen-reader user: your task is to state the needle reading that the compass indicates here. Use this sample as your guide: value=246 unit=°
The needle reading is value=65 unit=°
